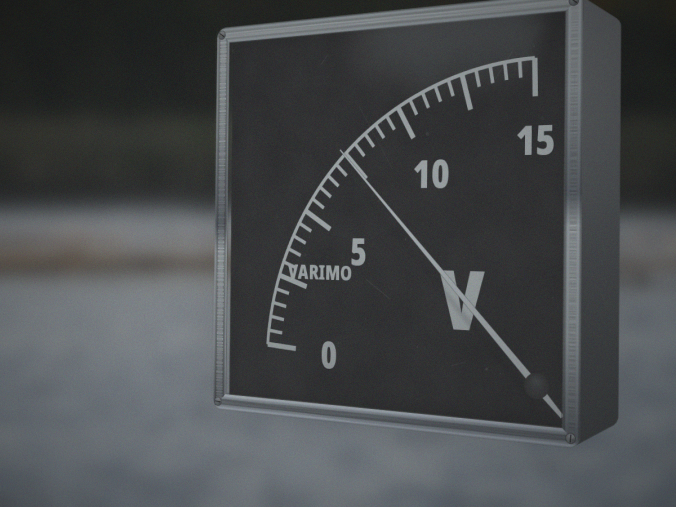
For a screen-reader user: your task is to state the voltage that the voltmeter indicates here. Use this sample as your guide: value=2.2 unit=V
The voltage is value=7.5 unit=V
